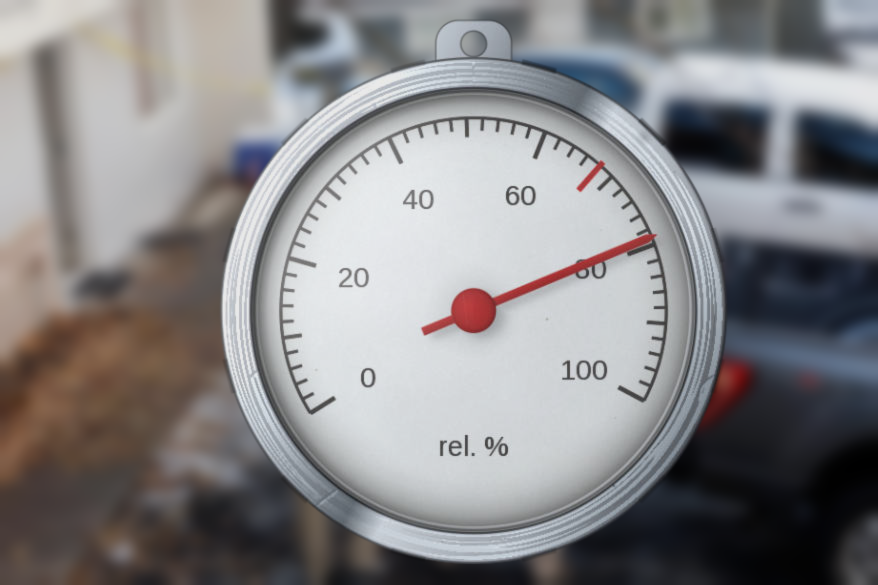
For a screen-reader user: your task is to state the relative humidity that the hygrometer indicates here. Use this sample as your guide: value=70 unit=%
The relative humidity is value=79 unit=%
